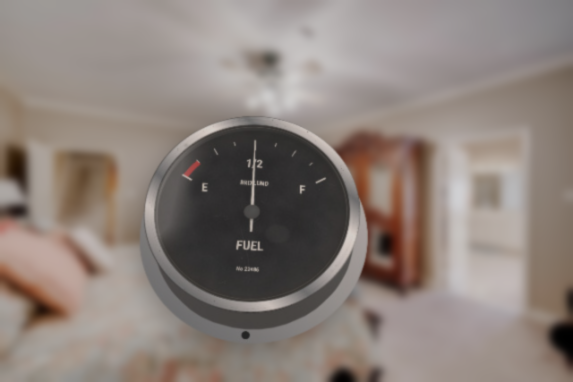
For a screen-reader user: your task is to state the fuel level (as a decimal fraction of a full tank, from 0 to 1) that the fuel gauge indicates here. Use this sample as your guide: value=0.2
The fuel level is value=0.5
